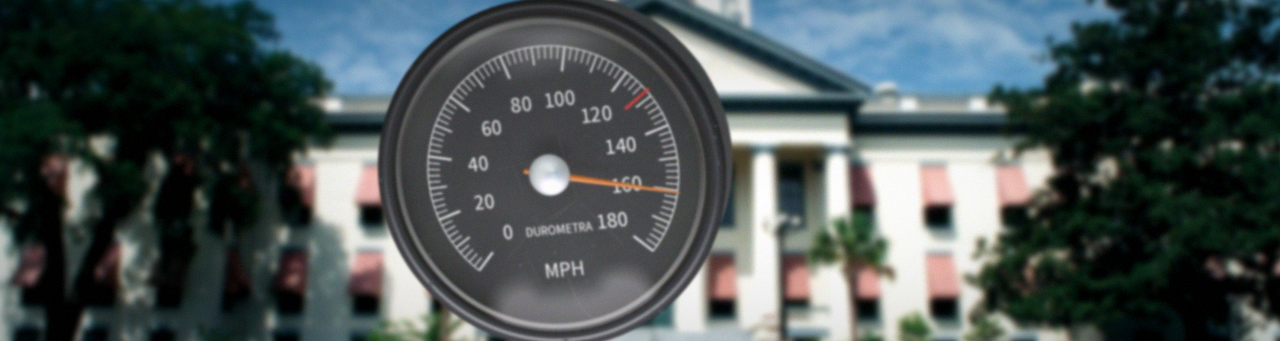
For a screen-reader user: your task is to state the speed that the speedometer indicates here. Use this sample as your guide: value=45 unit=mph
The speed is value=160 unit=mph
